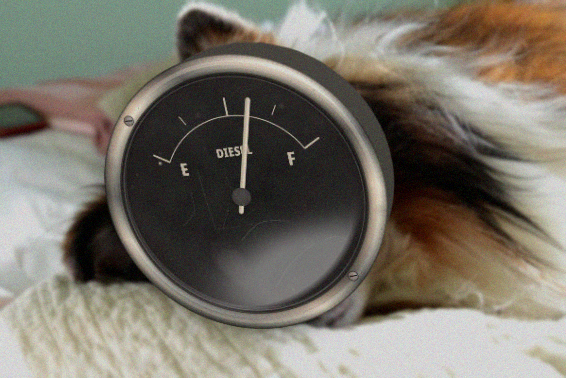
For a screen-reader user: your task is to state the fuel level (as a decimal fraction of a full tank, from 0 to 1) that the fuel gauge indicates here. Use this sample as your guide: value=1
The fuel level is value=0.625
